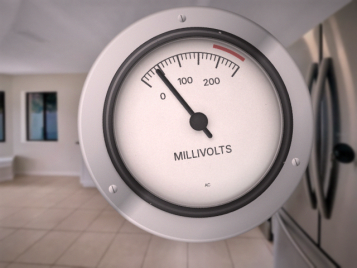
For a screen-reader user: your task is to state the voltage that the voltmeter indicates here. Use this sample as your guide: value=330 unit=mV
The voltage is value=40 unit=mV
